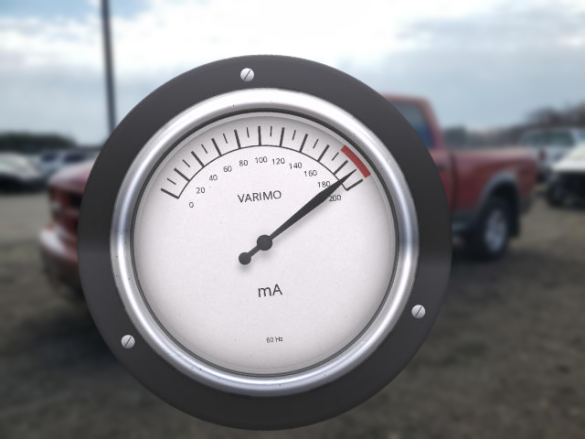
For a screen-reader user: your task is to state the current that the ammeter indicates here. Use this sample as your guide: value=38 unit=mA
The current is value=190 unit=mA
